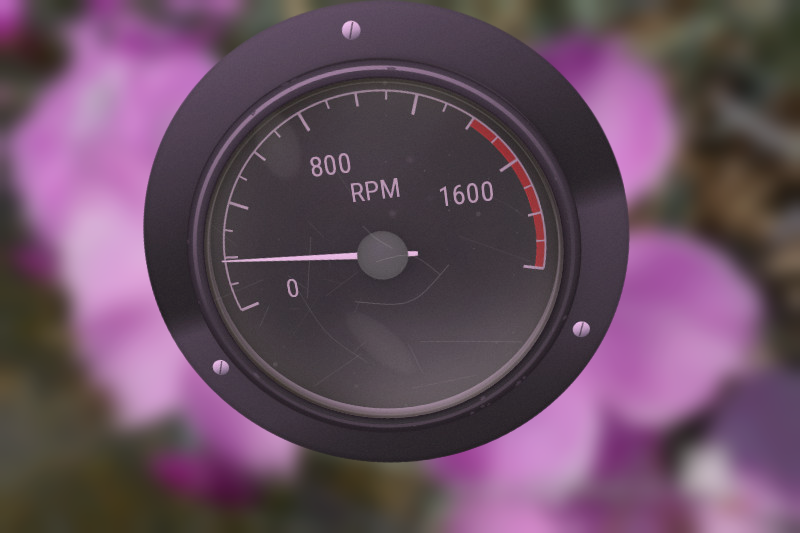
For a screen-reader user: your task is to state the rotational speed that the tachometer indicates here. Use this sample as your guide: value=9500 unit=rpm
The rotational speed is value=200 unit=rpm
